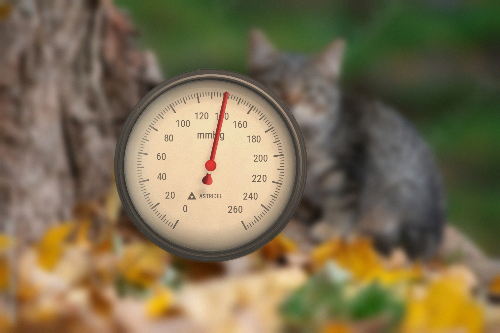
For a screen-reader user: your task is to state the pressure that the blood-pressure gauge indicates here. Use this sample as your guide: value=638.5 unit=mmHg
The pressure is value=140 unit=mmHg
